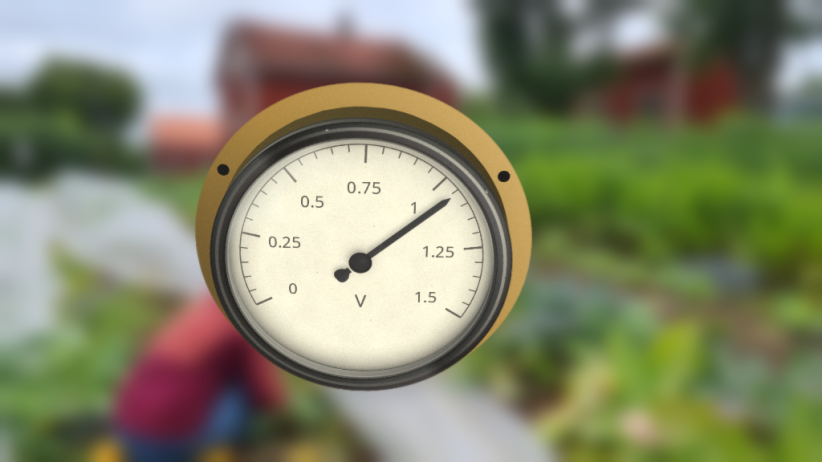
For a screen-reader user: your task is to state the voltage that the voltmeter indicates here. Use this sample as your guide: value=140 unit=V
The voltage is value=1.05 unit=V
